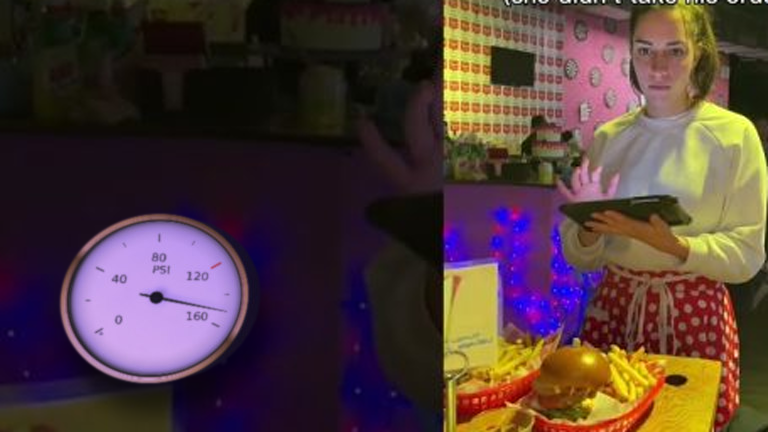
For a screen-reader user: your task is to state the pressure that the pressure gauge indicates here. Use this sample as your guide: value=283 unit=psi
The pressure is value=150 unit=psi
